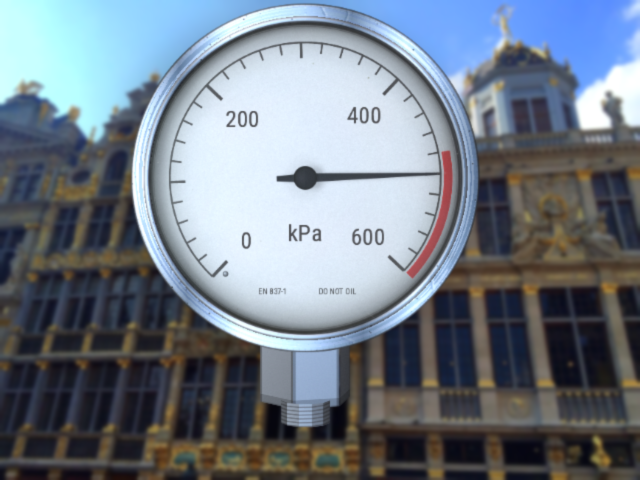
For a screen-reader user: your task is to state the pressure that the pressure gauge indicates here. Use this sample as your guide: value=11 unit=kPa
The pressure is value=500 unit=kPa
